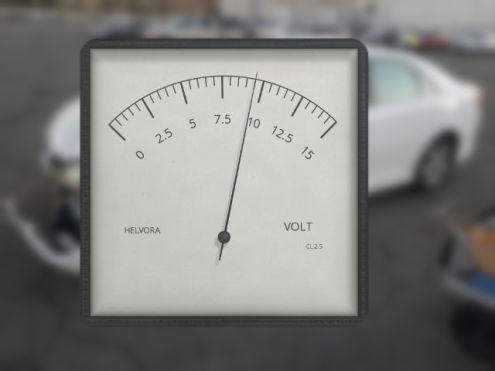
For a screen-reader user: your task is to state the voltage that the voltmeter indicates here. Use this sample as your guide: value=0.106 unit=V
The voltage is value=9.5 unit=V
